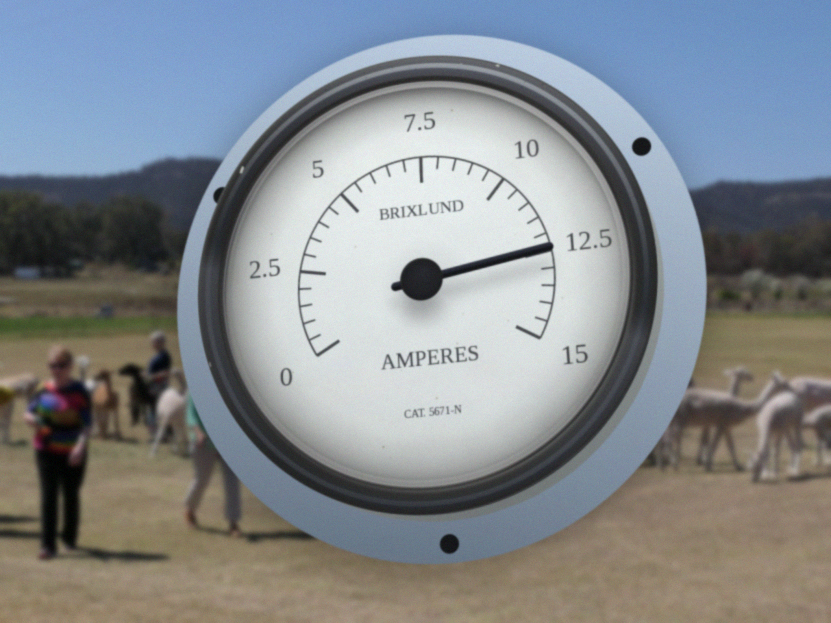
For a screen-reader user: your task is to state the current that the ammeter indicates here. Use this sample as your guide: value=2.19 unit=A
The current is value=12.5 unit=A
